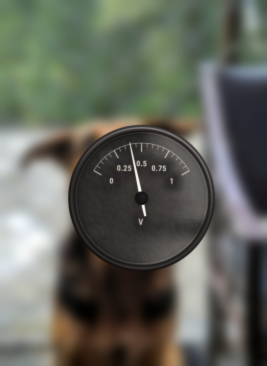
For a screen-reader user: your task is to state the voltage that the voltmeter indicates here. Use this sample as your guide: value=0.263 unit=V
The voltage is value=0.4 unit=V
